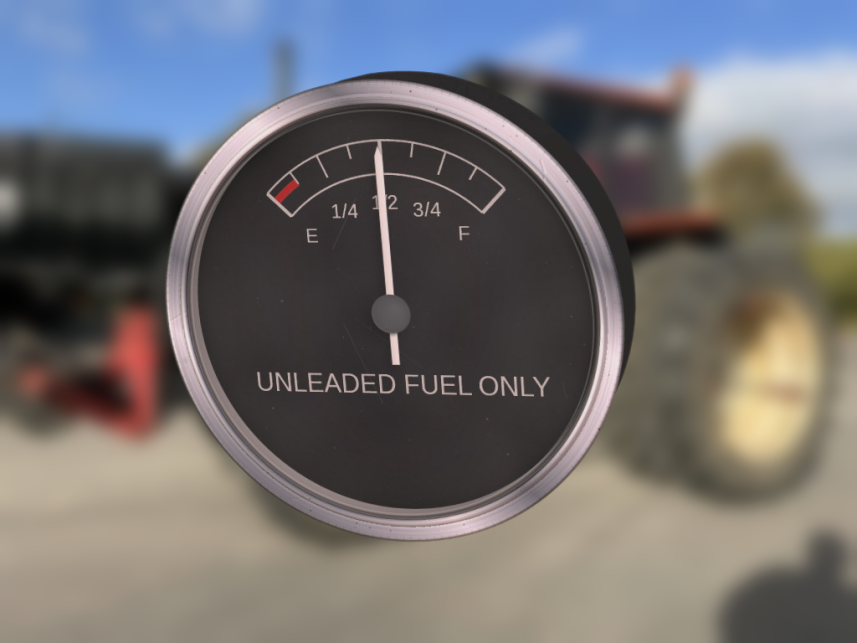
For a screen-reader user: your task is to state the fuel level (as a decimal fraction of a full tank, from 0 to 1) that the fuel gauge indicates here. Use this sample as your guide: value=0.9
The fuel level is value=0.5
